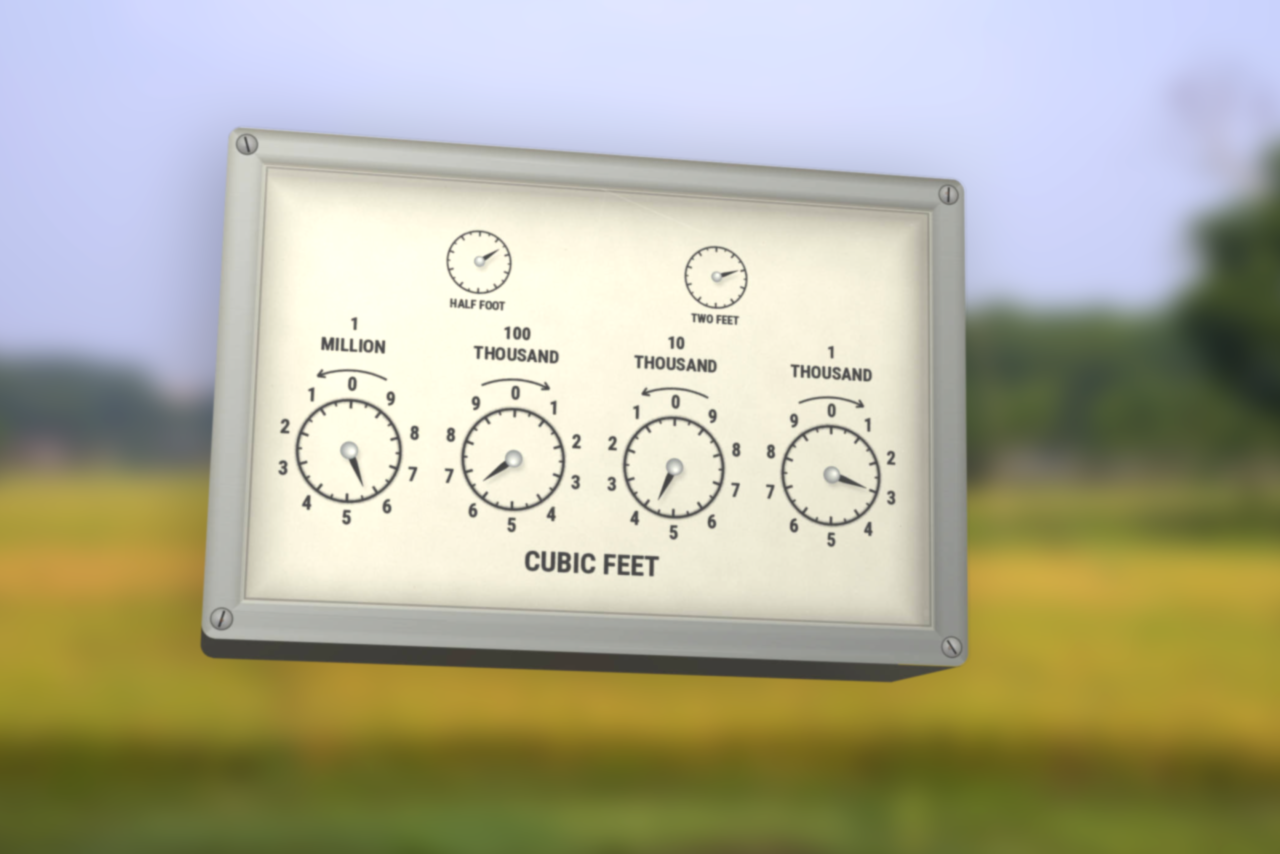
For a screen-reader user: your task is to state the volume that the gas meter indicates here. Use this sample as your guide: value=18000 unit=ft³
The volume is value=564300 unit=ft³
